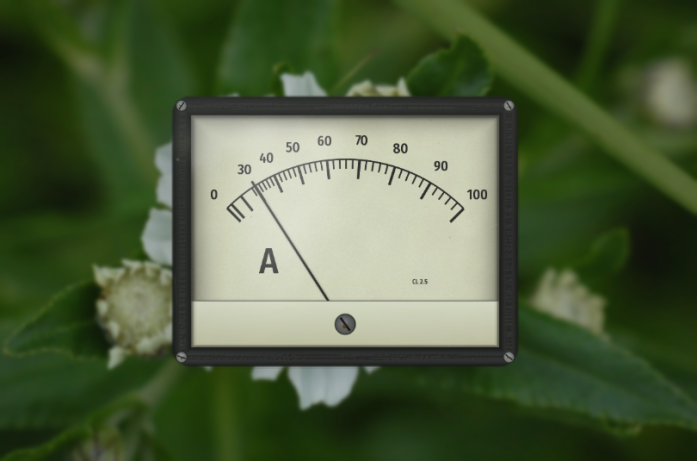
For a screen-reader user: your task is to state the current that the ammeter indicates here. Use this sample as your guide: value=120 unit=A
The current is value=30 unit=A
